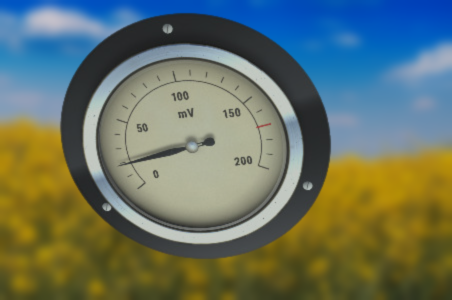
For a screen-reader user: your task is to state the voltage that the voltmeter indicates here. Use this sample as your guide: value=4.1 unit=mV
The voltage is value=20 unit=mV
